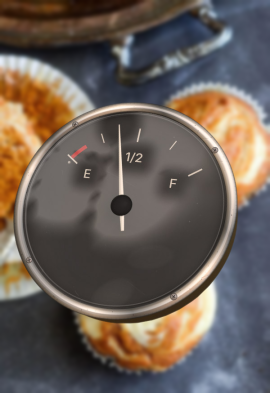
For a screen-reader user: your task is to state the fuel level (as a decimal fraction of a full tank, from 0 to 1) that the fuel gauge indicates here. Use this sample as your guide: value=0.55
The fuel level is value=0.375
